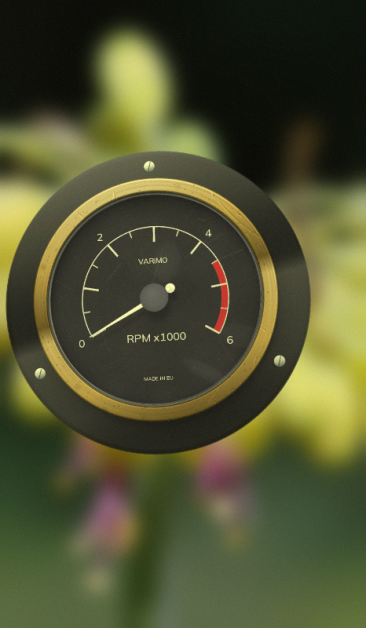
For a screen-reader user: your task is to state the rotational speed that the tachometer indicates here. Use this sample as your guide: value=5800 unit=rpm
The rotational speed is value=0 unit=rpm
